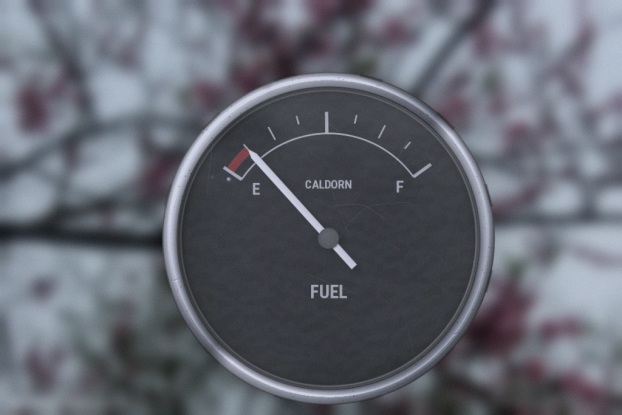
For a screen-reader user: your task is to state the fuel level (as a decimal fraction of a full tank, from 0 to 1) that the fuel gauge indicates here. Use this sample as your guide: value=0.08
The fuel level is value=0.125
